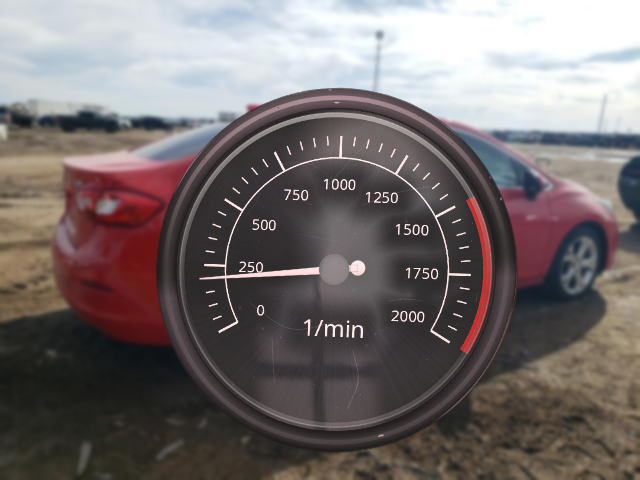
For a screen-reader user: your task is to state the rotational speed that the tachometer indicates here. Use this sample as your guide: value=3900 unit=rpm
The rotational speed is value=200 unit=rpm
